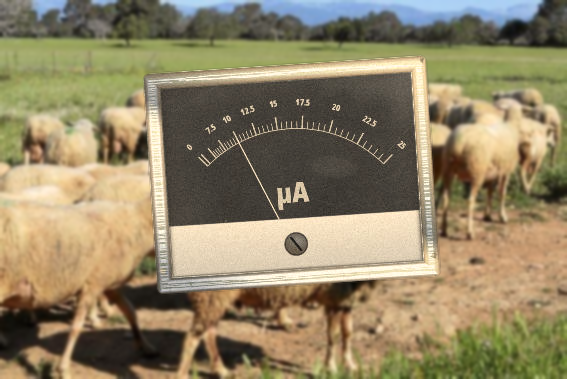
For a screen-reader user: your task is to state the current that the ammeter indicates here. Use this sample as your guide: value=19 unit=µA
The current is value=10 unit=µA
